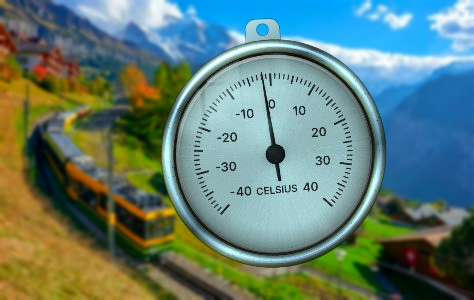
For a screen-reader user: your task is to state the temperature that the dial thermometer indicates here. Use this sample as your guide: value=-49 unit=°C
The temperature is value=-2 unit=°C
